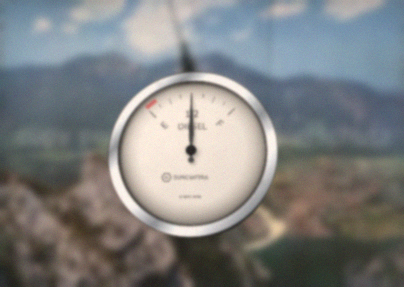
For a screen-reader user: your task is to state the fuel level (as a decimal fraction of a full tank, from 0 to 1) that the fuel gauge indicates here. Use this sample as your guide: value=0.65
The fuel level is value=0.5
